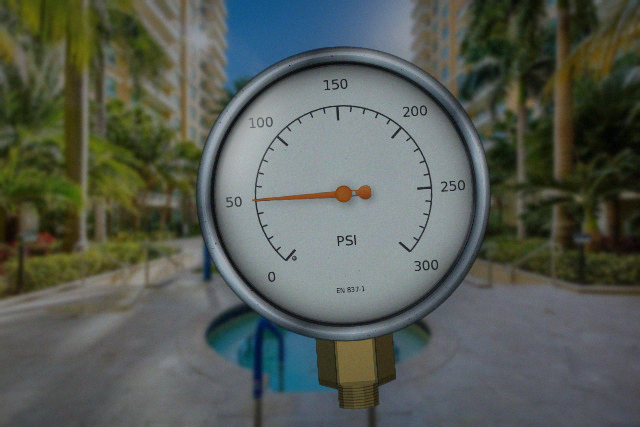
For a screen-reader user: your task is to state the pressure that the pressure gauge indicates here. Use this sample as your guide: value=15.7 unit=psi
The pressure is value=50 unit=psi
